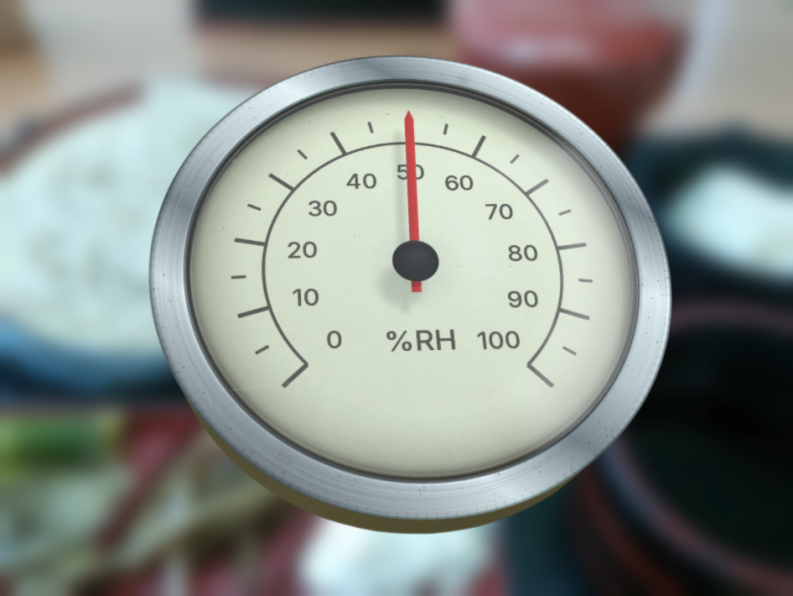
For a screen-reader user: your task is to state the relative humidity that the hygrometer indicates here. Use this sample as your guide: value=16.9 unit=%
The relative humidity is value=50 unit=%
